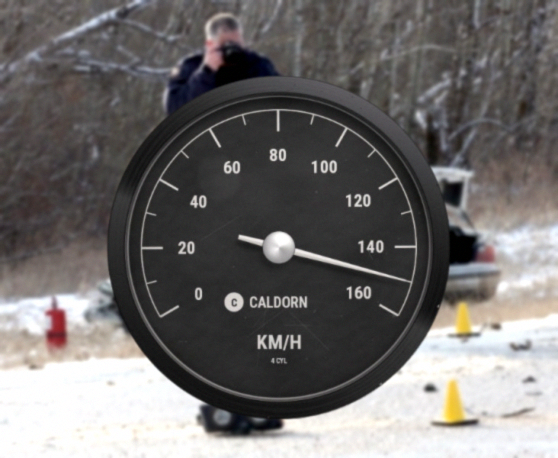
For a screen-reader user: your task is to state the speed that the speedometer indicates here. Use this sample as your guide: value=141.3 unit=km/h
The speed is value=150 unit=km/h
